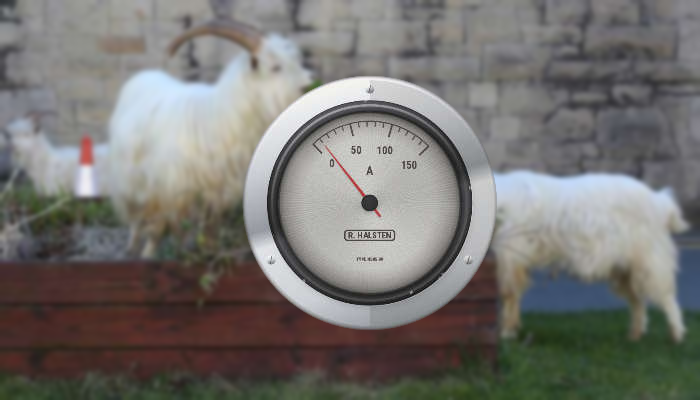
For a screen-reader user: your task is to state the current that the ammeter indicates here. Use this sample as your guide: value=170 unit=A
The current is value=10 unit=A
